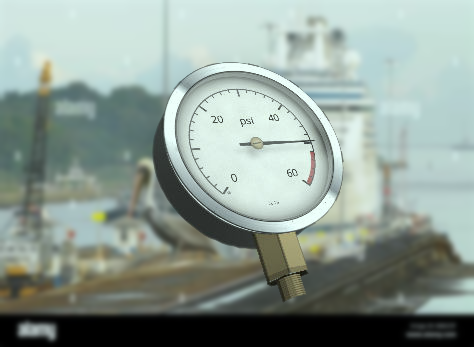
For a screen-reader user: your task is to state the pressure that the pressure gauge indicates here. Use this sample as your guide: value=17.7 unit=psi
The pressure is value=50 unit=psi
